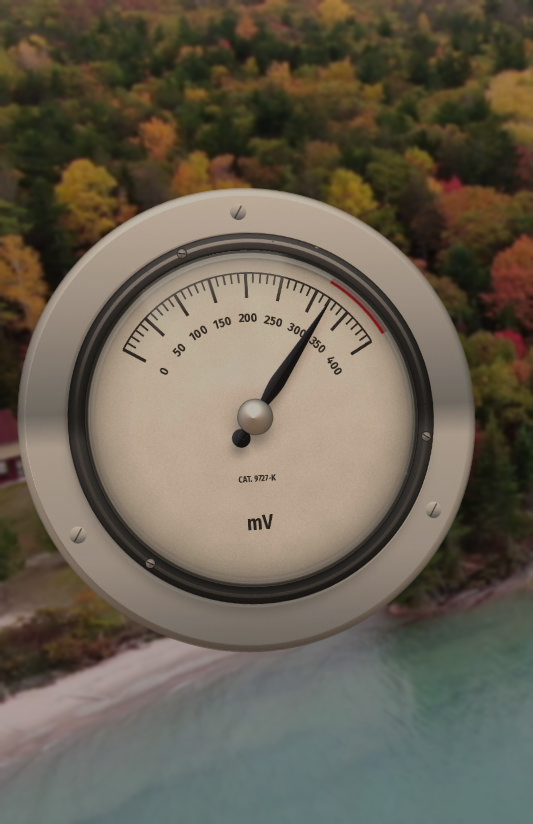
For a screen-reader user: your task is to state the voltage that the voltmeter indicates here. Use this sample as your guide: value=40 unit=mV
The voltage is value=320 unit=mV
